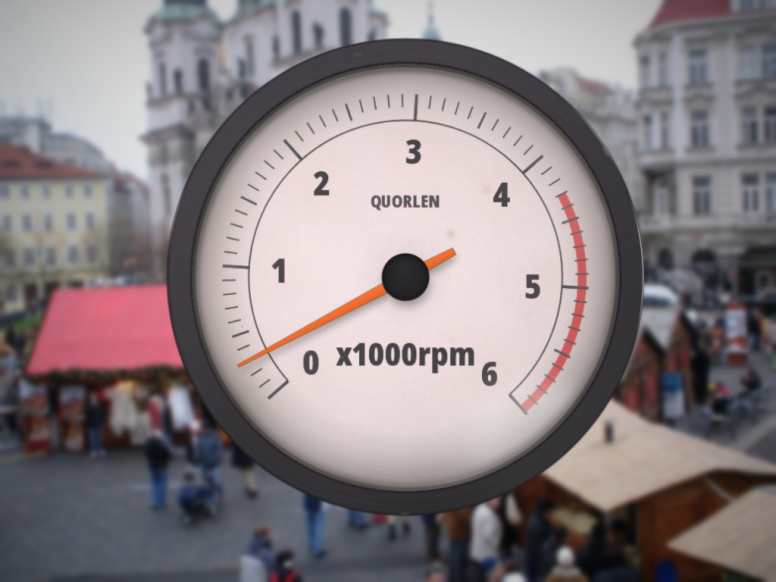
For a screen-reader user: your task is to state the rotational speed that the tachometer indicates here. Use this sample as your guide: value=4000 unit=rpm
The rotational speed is value=300 unit=rpm
